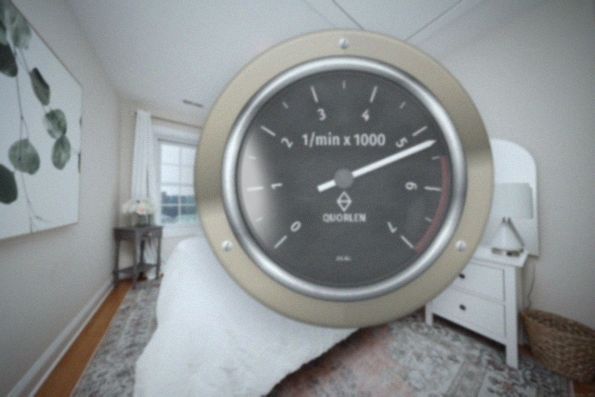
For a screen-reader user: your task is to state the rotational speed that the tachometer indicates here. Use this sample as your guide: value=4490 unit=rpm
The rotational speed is value=5250 unit=rpm
